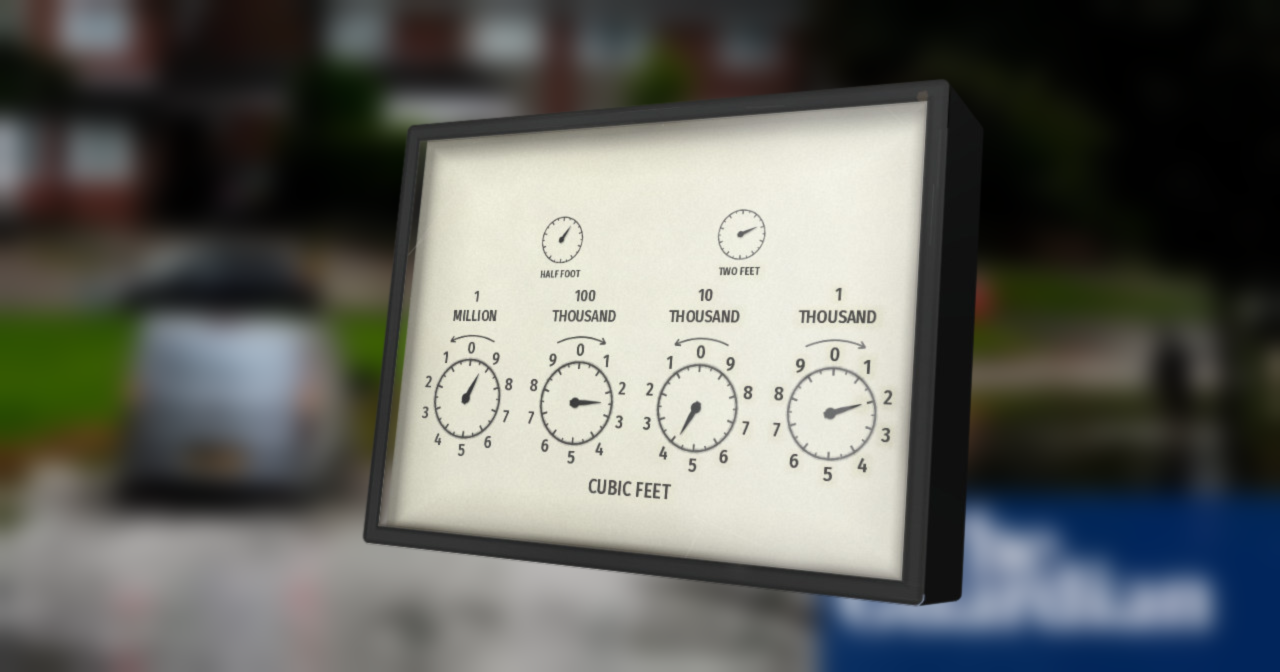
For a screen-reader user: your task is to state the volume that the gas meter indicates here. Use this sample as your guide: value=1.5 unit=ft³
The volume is value=924200 unit=ft³
